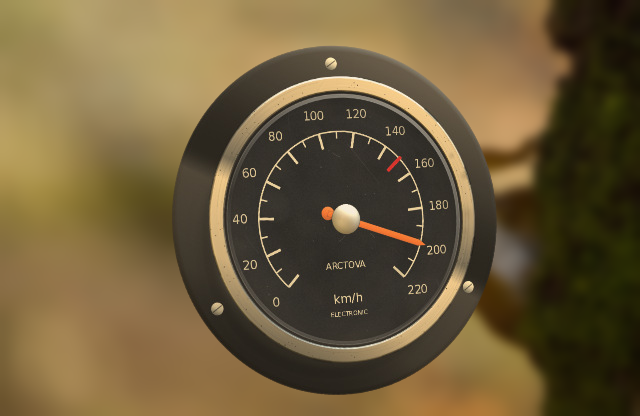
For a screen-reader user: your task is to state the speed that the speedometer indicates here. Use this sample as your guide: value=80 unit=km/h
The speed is value=200 unit=km/h
